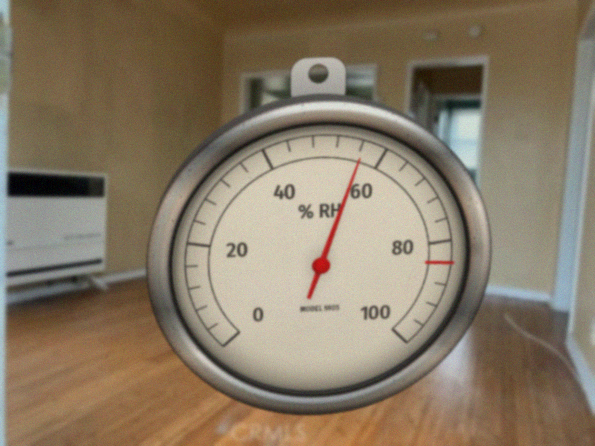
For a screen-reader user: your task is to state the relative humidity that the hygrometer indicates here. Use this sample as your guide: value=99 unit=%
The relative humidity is value=56 unit=%
